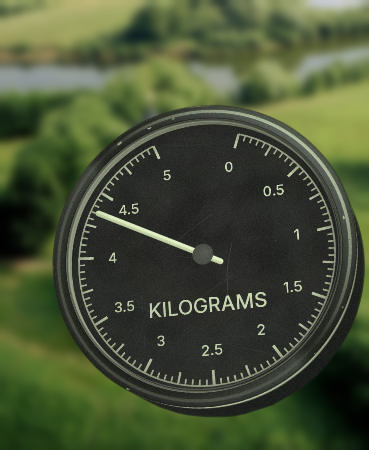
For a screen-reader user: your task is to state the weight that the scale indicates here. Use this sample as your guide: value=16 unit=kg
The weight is value=4.35 unit=kg
